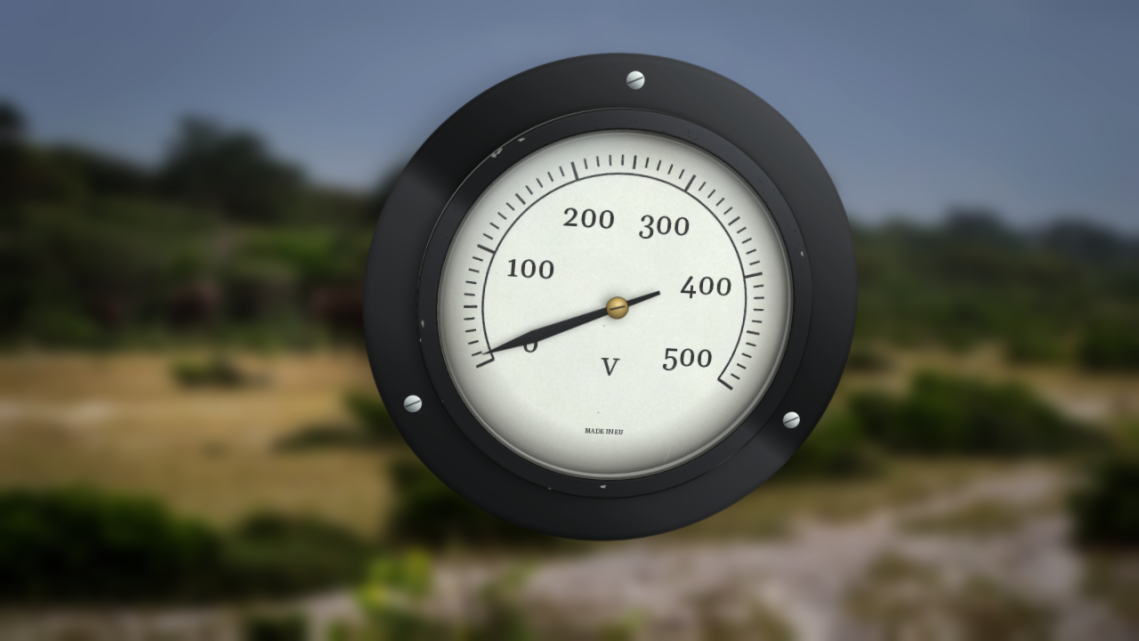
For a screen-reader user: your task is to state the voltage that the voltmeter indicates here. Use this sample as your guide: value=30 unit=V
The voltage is value=10 unit=V
